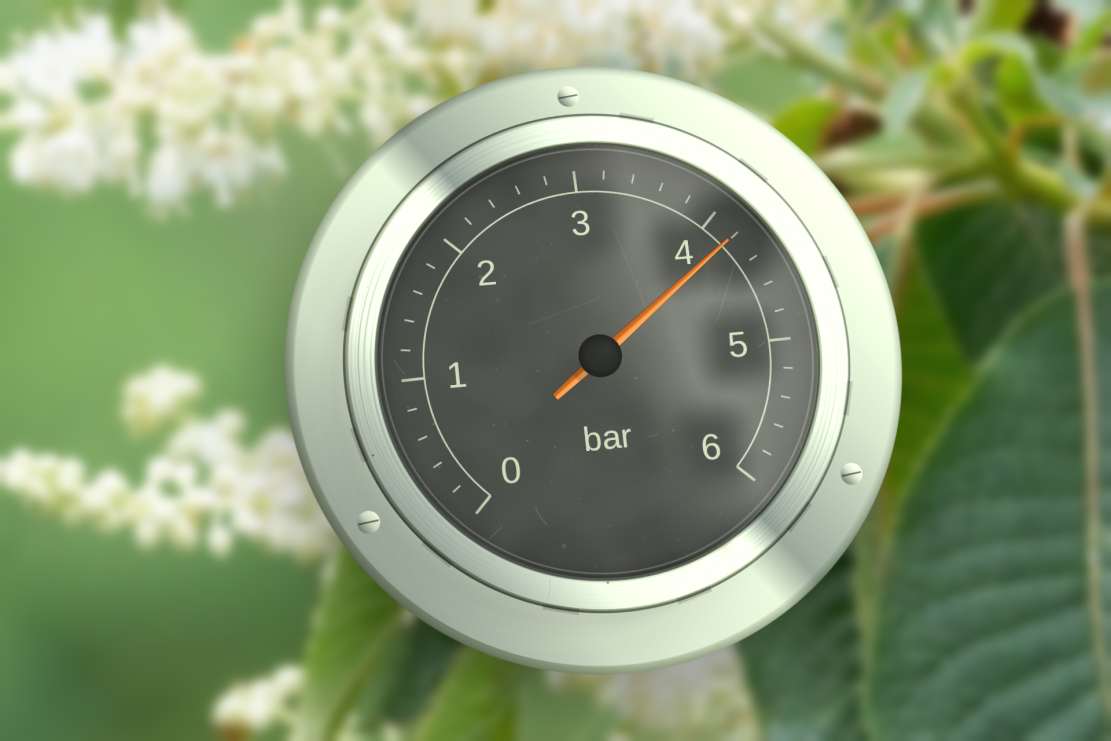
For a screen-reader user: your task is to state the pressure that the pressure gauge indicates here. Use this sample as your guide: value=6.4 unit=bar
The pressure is value=4.2 unit=bar
